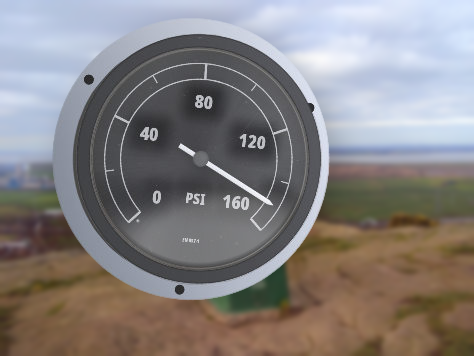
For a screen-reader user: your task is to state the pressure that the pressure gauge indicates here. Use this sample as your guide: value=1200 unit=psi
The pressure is value=150 unit=psi
